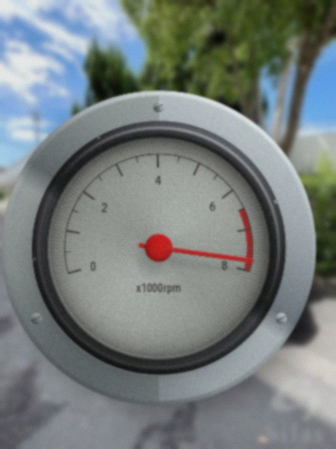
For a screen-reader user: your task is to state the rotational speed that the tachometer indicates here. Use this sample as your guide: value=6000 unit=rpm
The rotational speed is value=7750 unit=rpm
